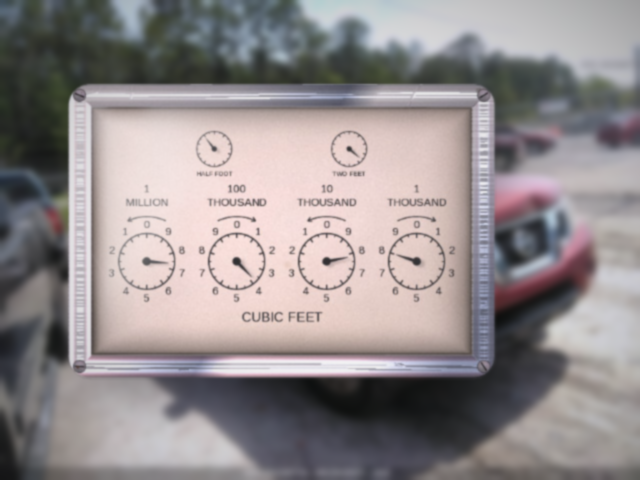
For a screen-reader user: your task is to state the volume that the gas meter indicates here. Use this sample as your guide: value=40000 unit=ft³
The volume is value=737800 unit=ft³
